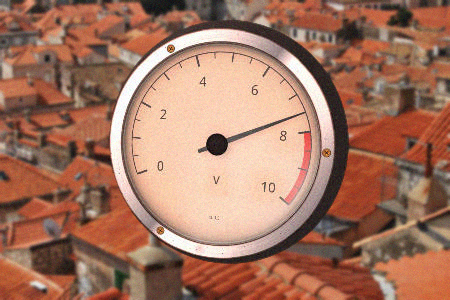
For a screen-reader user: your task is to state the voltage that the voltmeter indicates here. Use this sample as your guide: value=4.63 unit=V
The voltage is value=7.5 unit=V
